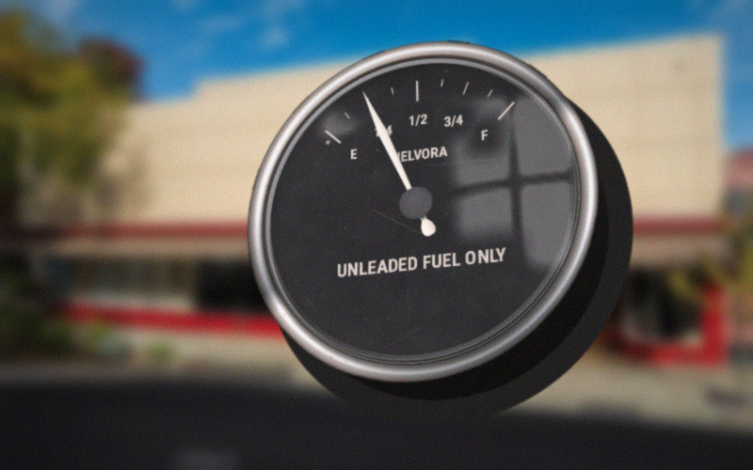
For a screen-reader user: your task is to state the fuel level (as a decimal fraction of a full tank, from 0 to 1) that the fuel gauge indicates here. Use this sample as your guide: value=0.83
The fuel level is value=0.25
